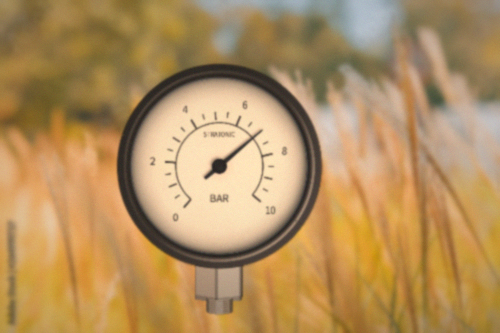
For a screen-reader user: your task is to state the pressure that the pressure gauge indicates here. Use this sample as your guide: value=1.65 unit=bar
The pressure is value=7 unit=bar
